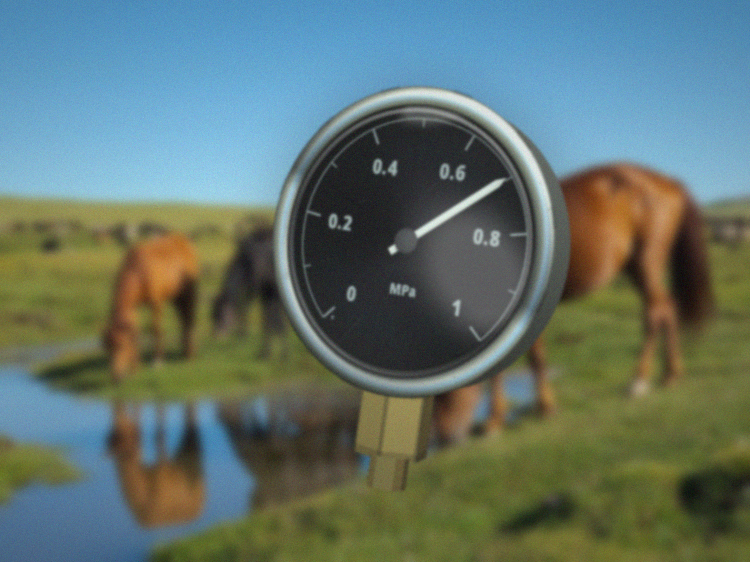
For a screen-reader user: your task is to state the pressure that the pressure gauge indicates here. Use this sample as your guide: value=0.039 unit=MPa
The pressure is value=0.7 unit=MPa
